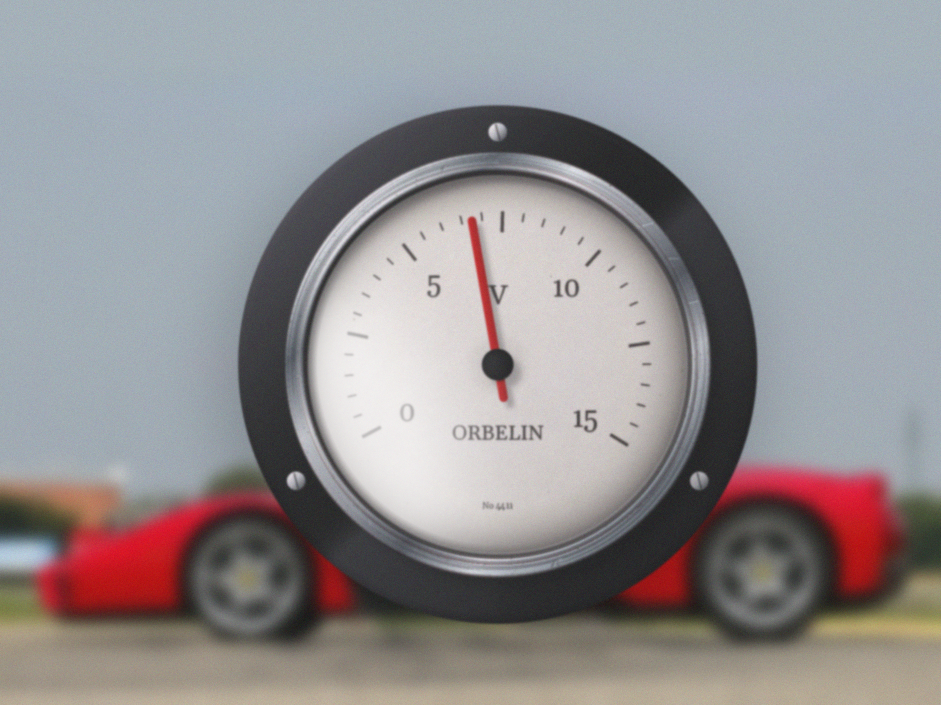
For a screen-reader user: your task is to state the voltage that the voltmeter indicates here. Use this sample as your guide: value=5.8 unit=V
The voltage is value=6.75 unit=V
